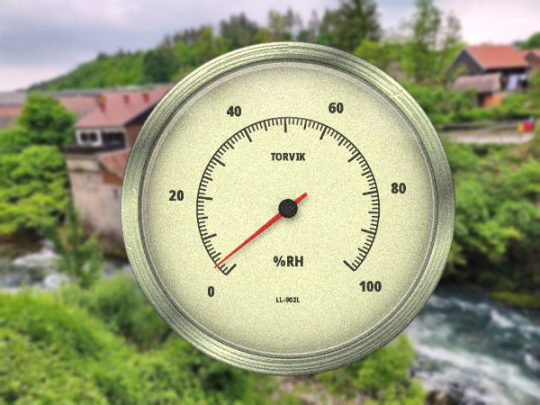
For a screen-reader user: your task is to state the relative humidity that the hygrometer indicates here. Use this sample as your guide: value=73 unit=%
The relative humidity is value=3 unit=%
